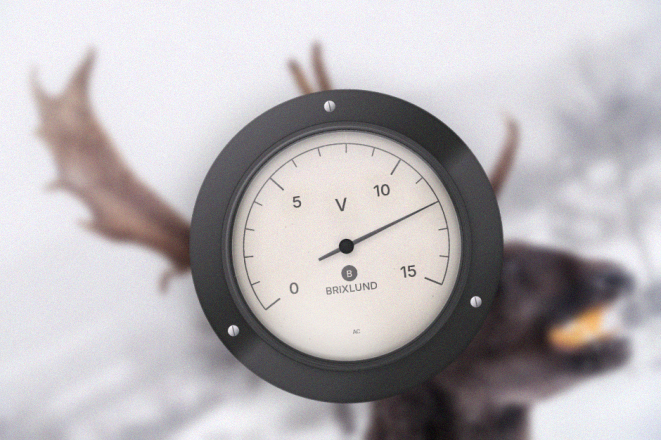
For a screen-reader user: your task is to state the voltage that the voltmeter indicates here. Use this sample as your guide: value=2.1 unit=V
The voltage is value=12 unit=V
